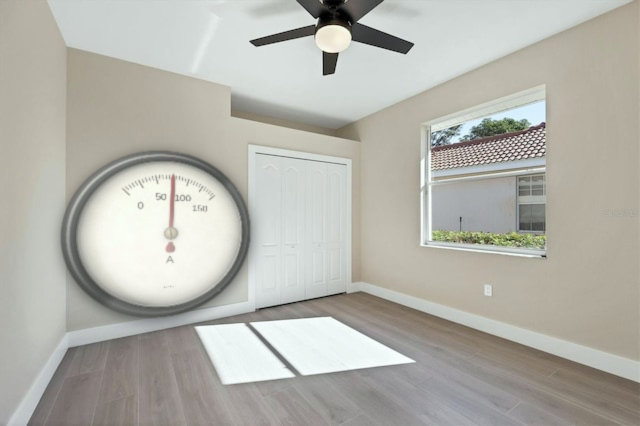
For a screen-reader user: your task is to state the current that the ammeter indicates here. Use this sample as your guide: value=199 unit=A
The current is value=75 unit=A
